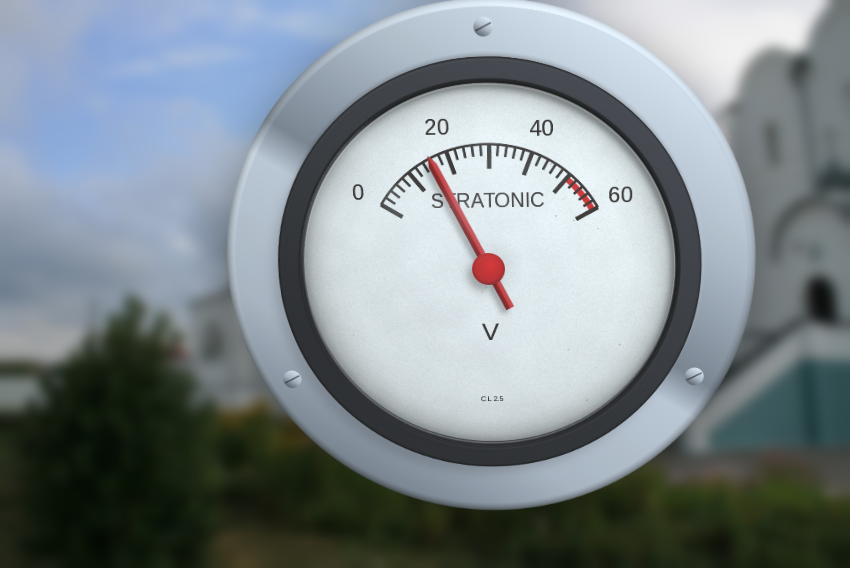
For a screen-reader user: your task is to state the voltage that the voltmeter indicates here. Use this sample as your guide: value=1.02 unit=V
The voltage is value=16 unit=V
